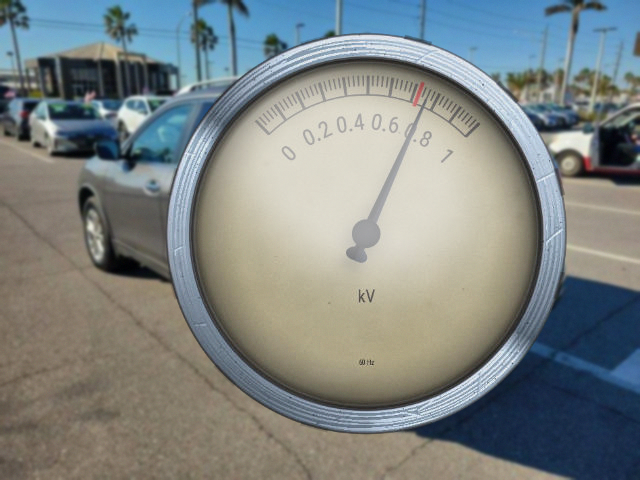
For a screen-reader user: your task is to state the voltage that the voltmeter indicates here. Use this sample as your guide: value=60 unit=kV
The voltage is value=0.76 unit=kV
